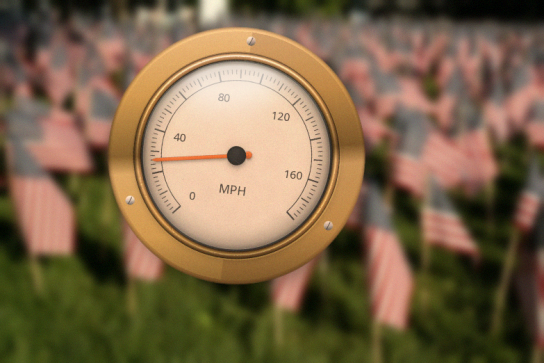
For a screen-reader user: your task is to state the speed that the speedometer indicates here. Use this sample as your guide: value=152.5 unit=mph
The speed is value=26 unit=mph
